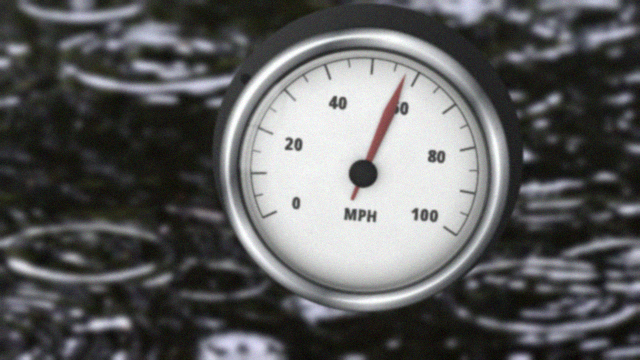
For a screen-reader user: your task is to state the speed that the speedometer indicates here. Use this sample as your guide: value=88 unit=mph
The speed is value=57.5 unit=mph
